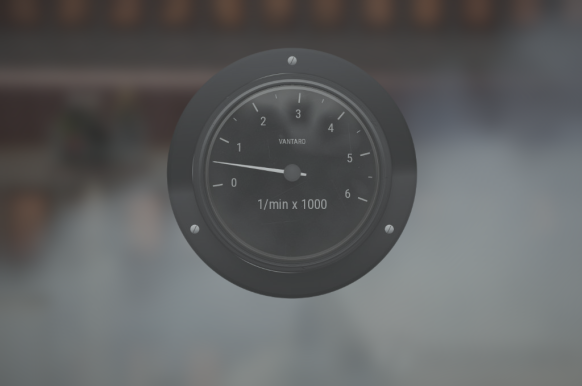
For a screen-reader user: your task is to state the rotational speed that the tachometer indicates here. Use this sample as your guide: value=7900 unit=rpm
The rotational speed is value=500 unit=rpm
